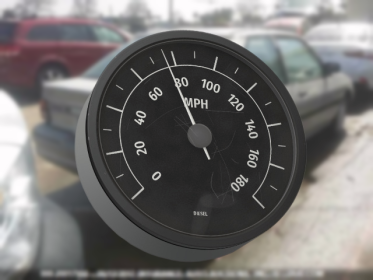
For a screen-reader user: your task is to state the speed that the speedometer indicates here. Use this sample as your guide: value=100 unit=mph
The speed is value=75 unit=mph
